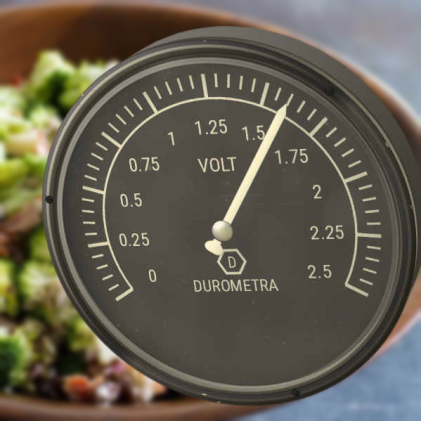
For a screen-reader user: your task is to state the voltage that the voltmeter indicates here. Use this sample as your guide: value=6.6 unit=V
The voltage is value=1.6 unit=V
